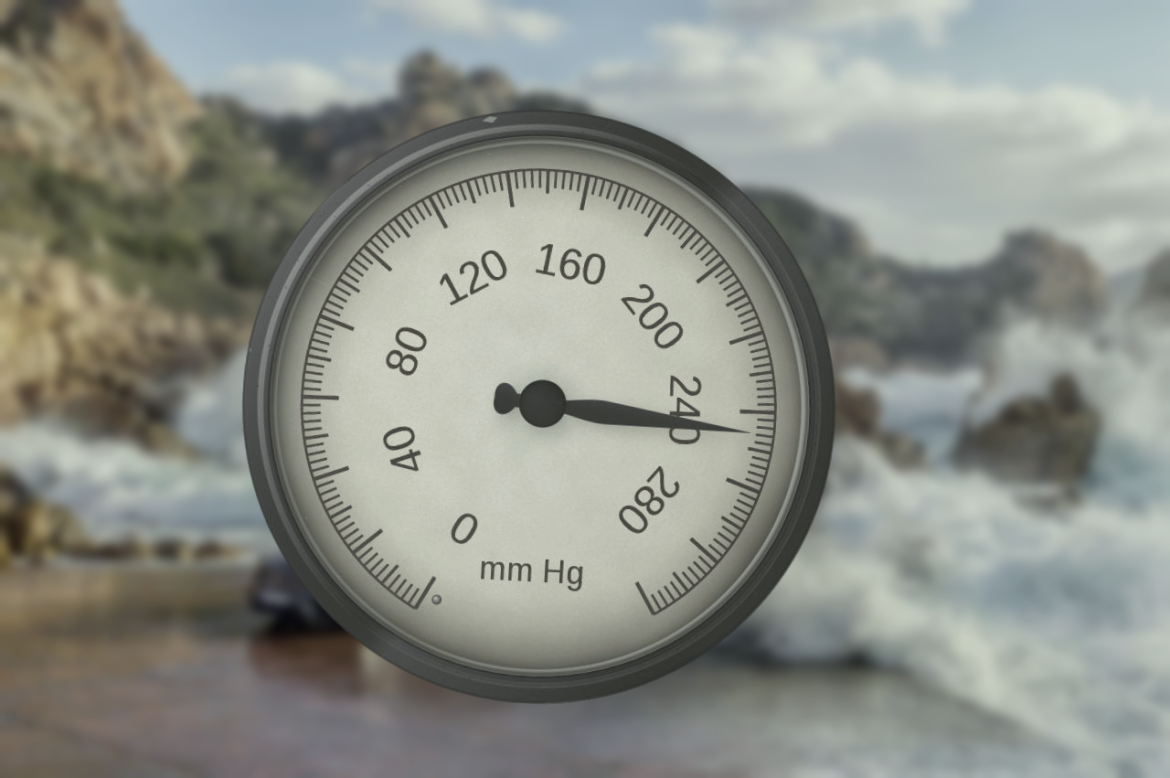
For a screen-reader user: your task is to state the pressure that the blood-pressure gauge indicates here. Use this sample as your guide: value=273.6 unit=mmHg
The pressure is value=246 unit=mmHg
